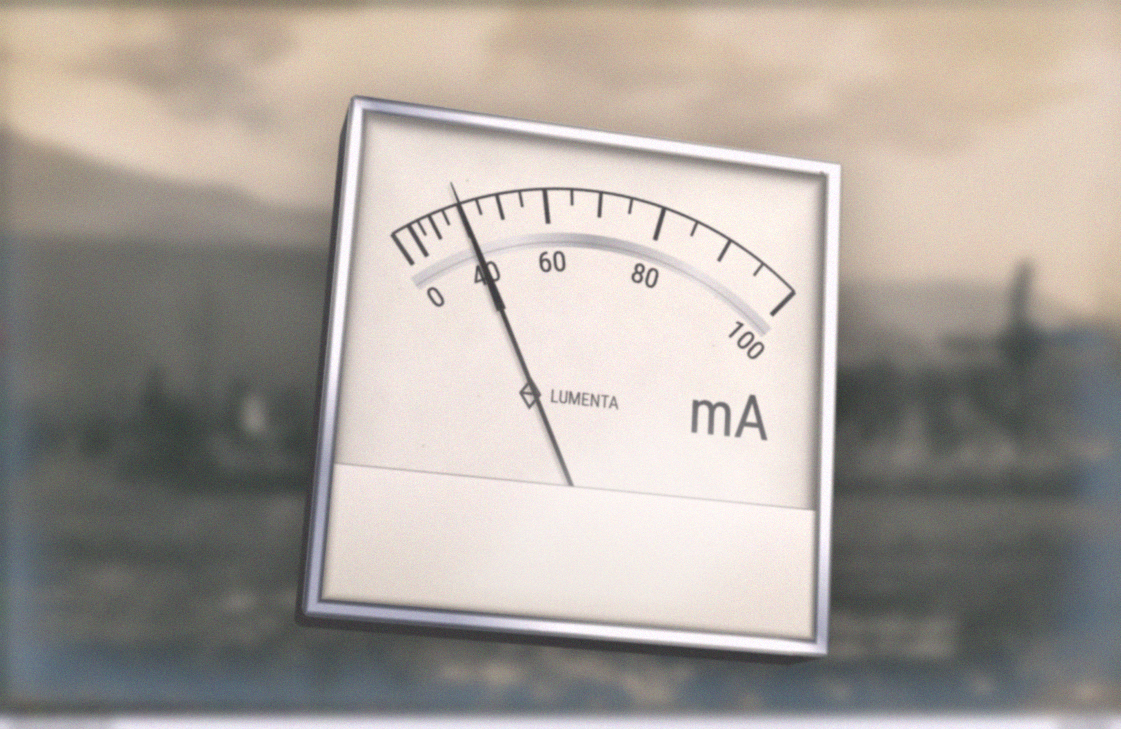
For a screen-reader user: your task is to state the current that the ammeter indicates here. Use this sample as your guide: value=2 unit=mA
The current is value=40 unit=mA
